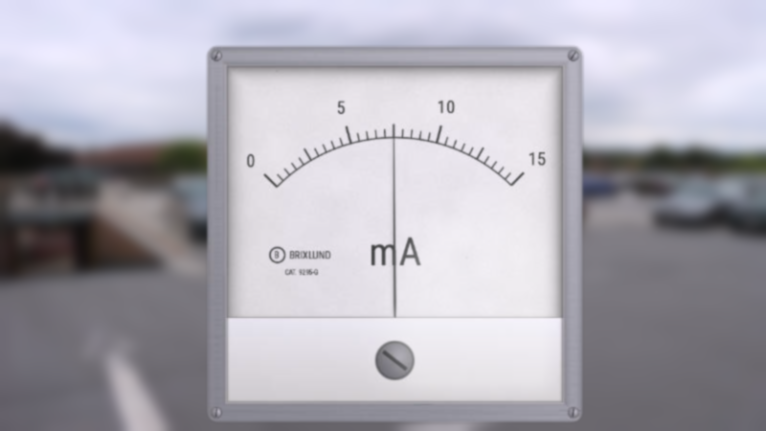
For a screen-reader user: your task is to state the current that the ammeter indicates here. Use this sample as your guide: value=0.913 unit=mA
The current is value=7.5 unit=mA
